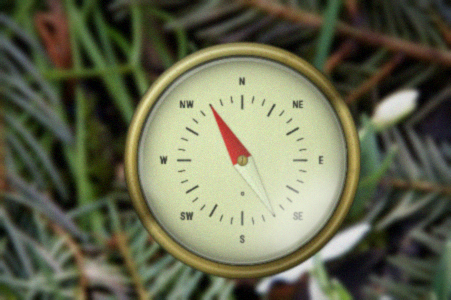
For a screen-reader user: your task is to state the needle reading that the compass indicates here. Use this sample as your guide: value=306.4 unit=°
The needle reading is value=330 unit=°
